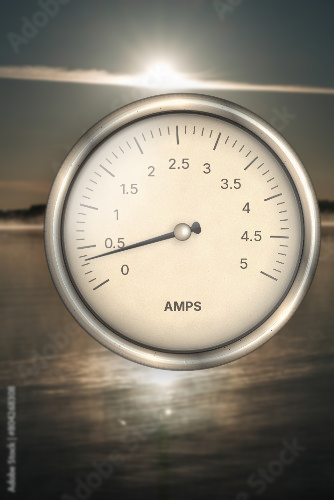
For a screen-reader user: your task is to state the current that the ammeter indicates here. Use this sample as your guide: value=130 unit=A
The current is value=0.35 unit=A
